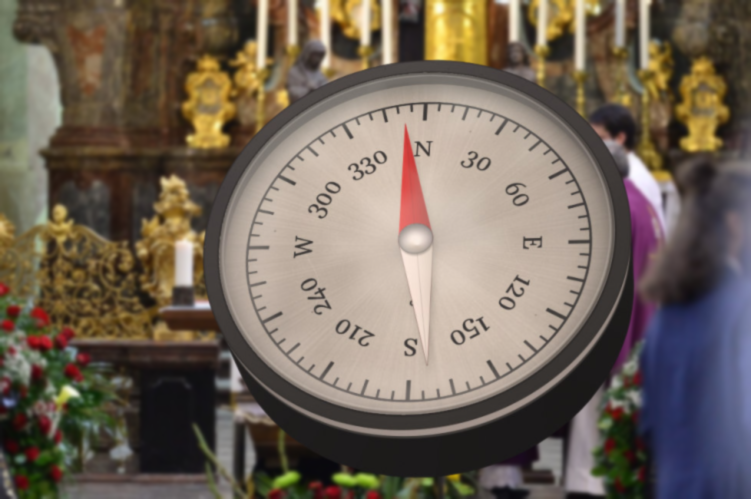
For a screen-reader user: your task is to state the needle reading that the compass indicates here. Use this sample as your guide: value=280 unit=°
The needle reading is value=352.5 unit=°
